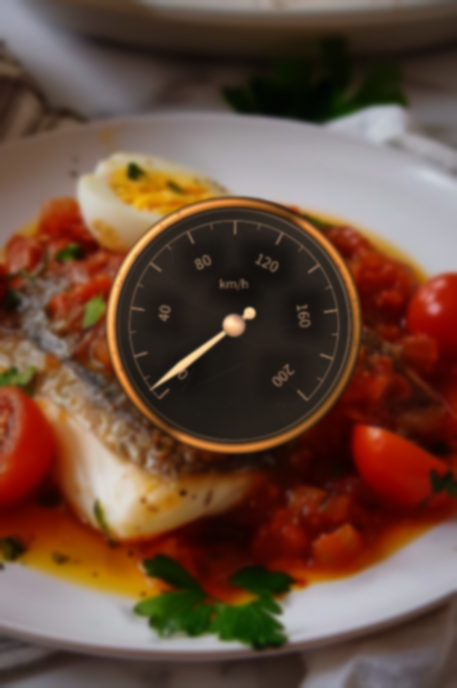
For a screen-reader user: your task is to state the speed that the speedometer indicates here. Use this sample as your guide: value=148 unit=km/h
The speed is value=5 unit=km/h
